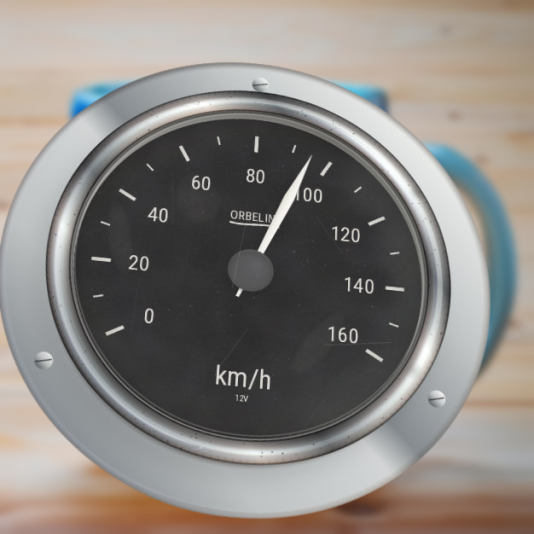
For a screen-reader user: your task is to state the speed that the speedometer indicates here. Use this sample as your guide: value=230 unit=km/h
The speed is value=95 unit=km/h
